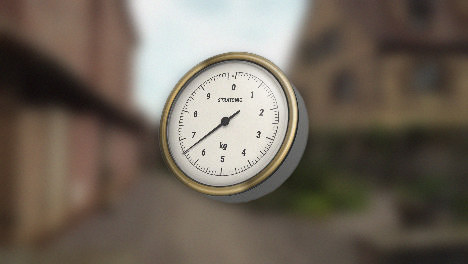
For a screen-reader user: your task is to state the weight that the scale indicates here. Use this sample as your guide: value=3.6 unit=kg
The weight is value=6.5 unit=kg
